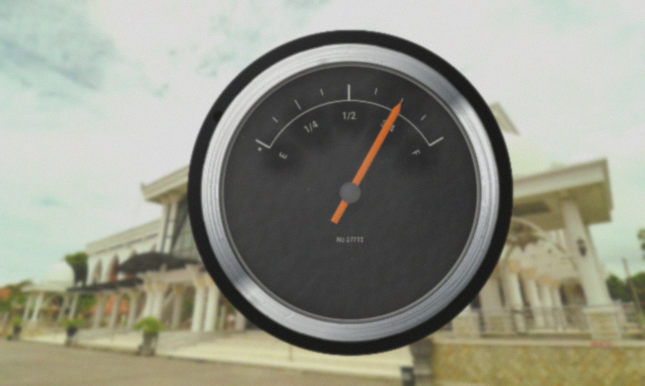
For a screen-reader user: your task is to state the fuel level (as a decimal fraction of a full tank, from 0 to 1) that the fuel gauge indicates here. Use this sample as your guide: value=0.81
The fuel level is value=0.75
